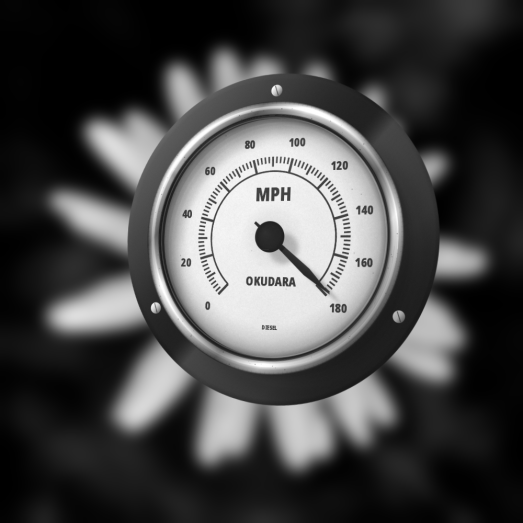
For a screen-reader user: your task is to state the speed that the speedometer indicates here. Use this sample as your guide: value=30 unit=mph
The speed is value=178 unit=mph
